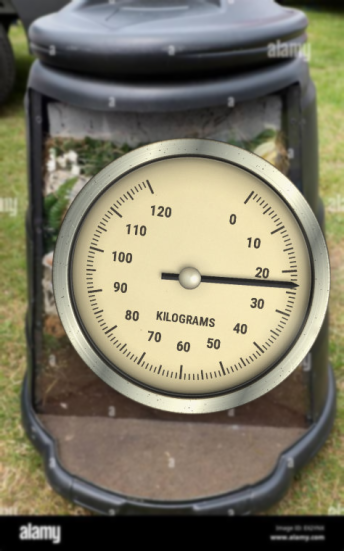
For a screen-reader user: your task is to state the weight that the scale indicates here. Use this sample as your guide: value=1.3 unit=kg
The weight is value=23 unit=kg
